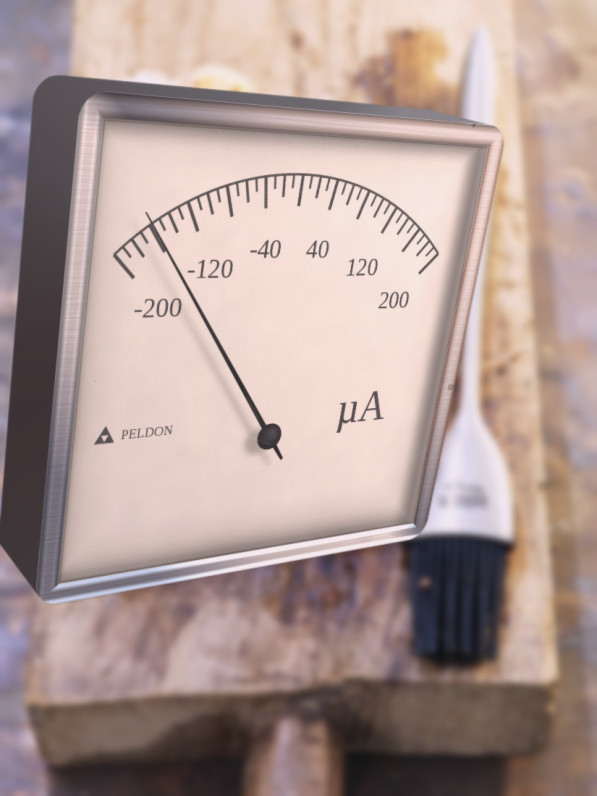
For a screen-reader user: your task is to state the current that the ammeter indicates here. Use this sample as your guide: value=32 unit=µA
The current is value=-160 unit=µA
